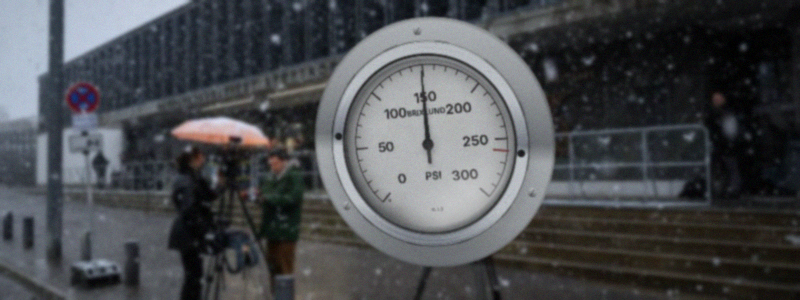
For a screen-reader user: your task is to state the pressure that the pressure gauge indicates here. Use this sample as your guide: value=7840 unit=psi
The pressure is value=150 unit=psi
